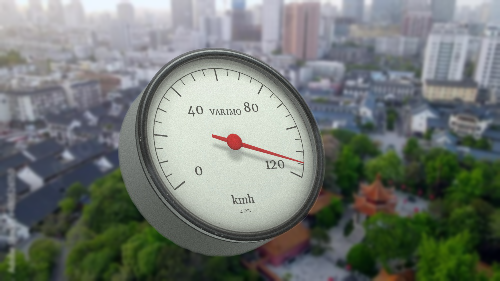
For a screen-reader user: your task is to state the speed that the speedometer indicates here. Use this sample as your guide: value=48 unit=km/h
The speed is value=115 unit=km/h
